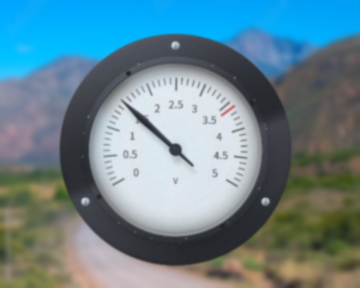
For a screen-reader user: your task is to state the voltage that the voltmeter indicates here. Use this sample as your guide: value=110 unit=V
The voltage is value=1.5 unit=V
